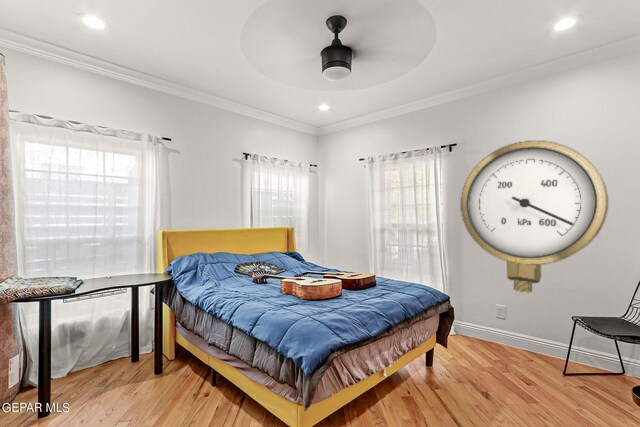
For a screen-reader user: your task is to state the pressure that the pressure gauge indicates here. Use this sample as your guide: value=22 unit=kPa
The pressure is value=560 unit=kPa
